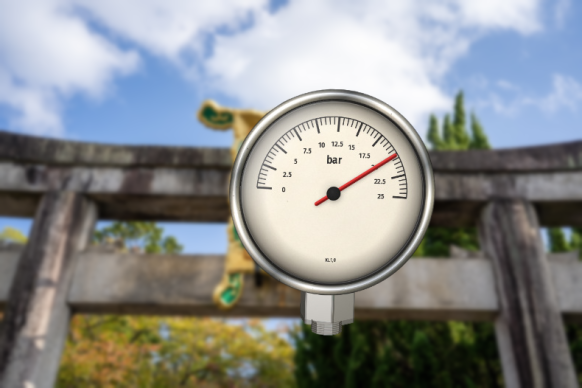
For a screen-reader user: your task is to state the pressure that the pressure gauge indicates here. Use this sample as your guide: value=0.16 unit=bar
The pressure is value=20 unit=bar
